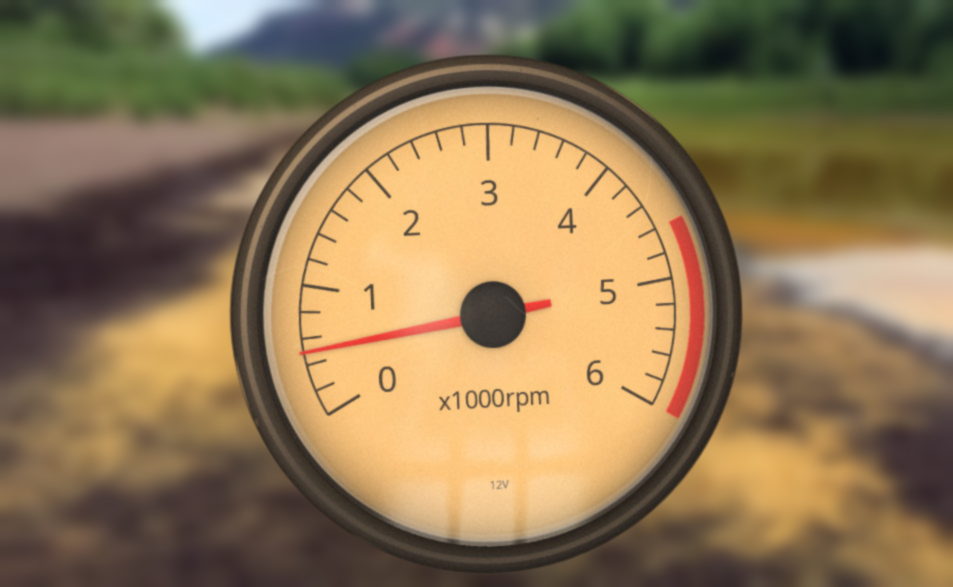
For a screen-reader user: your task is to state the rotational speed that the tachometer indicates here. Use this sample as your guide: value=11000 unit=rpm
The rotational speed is value=500 unit=rpm
